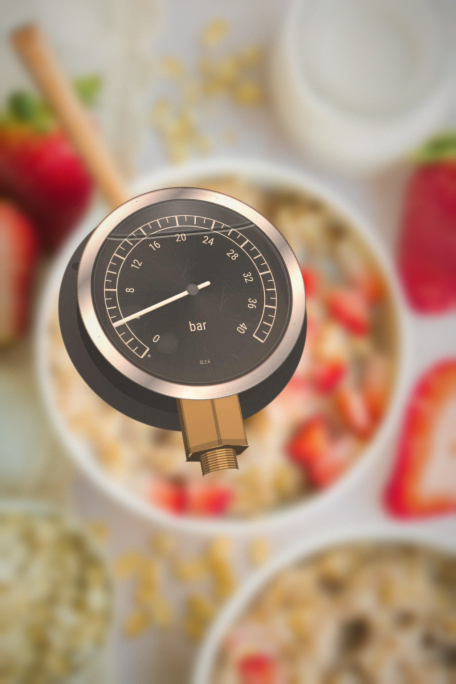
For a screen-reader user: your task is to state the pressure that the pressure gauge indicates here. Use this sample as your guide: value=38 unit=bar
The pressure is value=4 unit=bar
